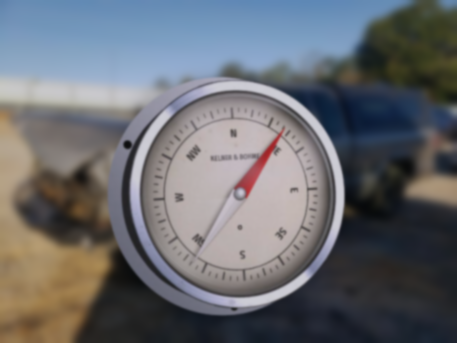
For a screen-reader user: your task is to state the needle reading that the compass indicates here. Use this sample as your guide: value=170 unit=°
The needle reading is value=40 unit=°
